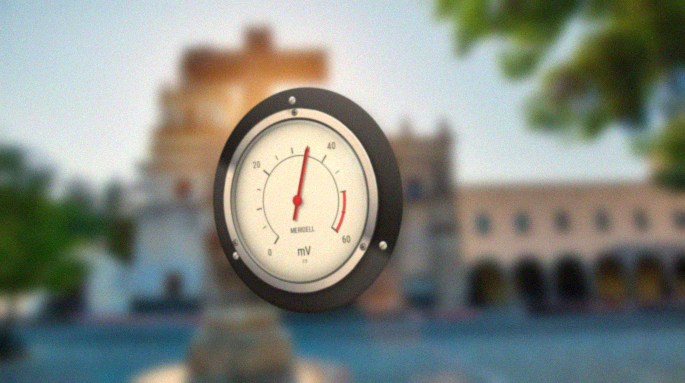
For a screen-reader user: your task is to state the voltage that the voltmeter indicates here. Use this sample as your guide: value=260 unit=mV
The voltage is value=35 unit=mV
